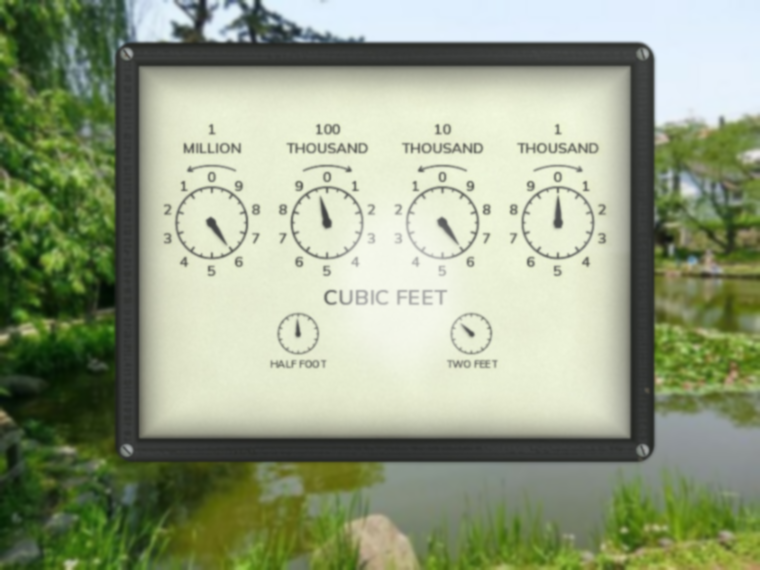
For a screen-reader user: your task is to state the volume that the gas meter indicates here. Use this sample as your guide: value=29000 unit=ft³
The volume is value=596000 unit=ft³
